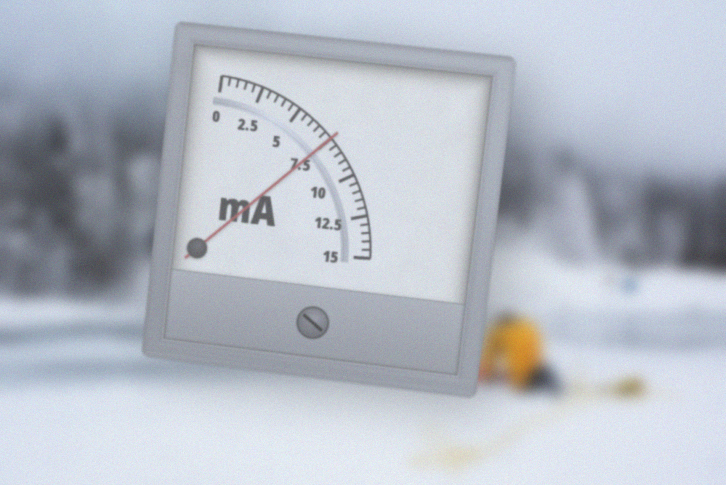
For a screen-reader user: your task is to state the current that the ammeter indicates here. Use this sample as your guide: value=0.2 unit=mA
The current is value=7.5 unit=mA
